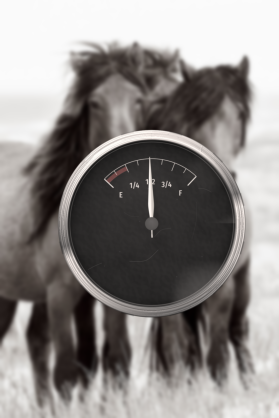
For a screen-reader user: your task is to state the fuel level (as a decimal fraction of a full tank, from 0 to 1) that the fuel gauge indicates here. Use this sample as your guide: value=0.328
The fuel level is value=0.5
